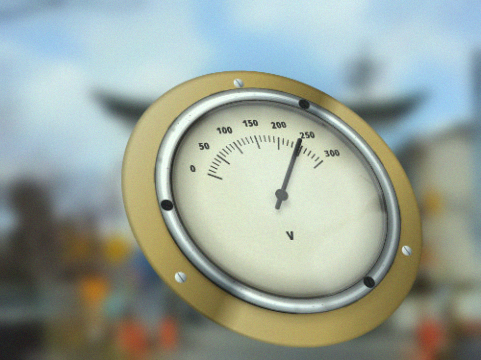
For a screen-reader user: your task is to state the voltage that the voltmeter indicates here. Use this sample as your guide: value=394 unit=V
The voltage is value=240 unit=V
